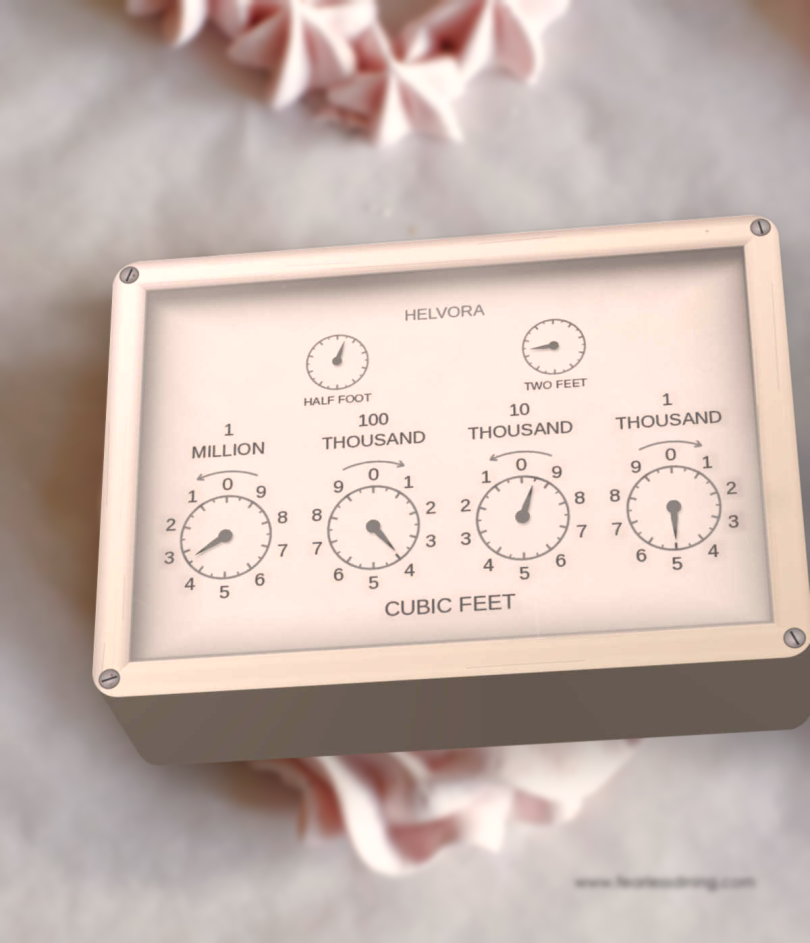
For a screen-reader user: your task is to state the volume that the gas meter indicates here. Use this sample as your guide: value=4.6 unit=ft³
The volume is value=339500 unit=ft³
